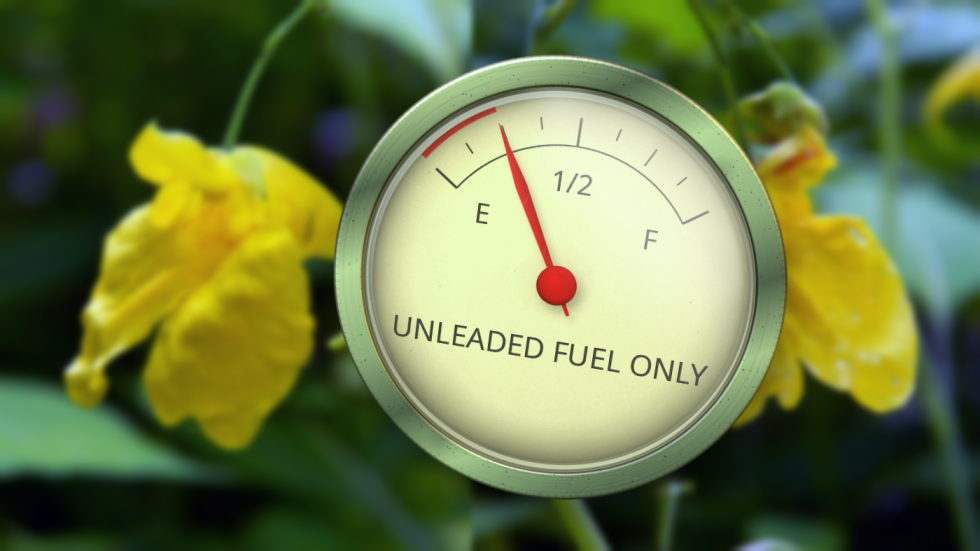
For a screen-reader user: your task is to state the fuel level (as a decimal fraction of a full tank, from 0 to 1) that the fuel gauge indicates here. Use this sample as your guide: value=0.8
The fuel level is value=0.25
